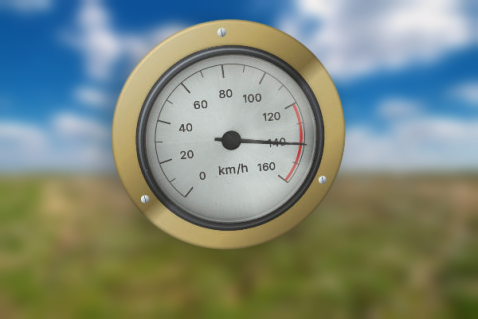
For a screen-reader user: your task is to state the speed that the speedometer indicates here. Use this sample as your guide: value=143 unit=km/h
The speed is value=140 unit=km/h
